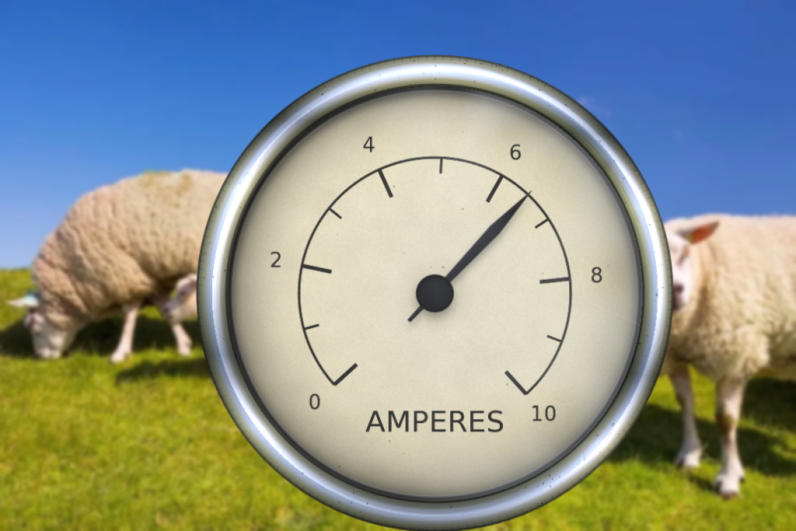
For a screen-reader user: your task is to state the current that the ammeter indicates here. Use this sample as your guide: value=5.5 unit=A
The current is value=6.5 unit=A
